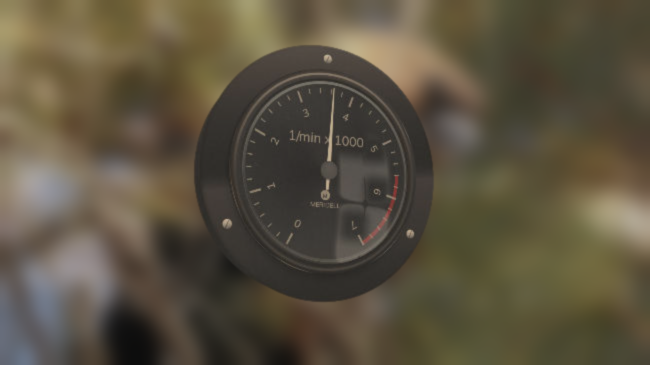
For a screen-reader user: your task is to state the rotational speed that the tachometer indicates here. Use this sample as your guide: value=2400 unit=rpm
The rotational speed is value=3600 unit=rpm
